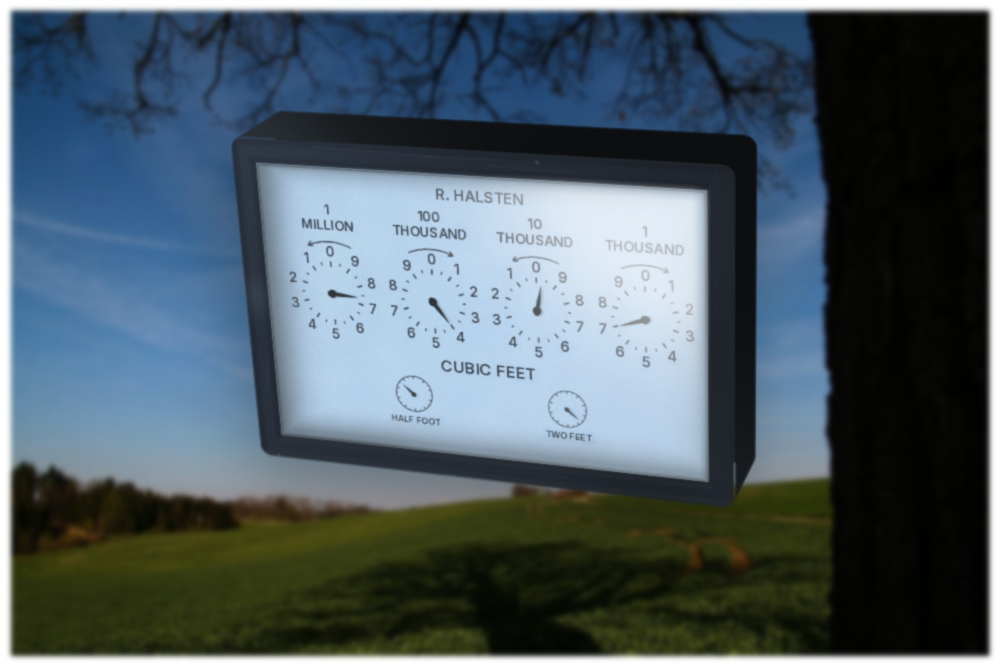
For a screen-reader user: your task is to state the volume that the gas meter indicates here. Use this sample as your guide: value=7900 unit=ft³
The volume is value=739700 unit=ft³
